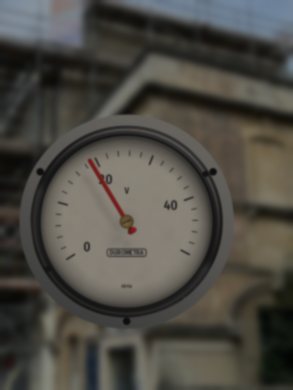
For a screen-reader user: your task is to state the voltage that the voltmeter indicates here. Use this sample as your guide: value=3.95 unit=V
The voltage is value=19 unit=V
